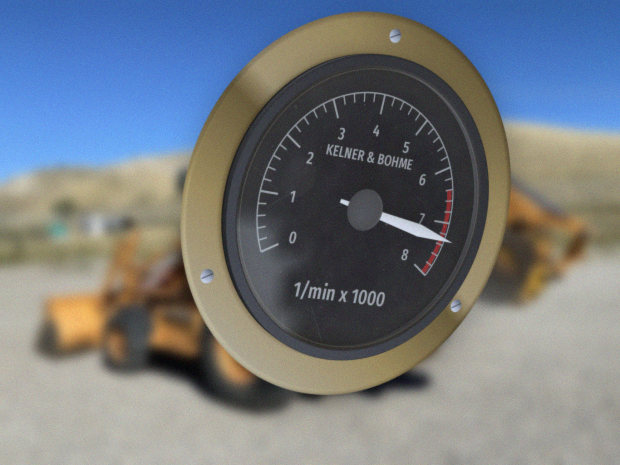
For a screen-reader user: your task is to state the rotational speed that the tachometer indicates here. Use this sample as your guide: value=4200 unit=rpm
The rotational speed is value=7300 unit=rpm
